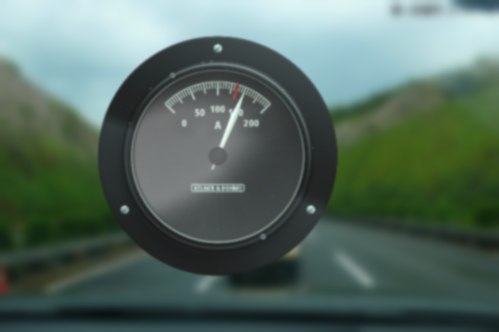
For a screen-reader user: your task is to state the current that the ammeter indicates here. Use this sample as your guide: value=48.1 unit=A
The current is value=150 unit=A
